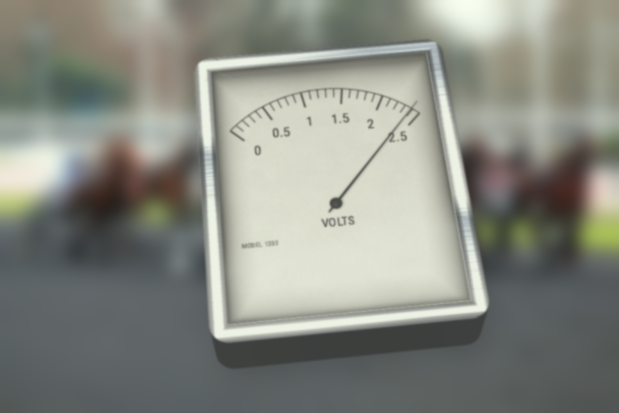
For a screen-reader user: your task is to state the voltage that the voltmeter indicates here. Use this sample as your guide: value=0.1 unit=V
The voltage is value=2.4 unit=V
